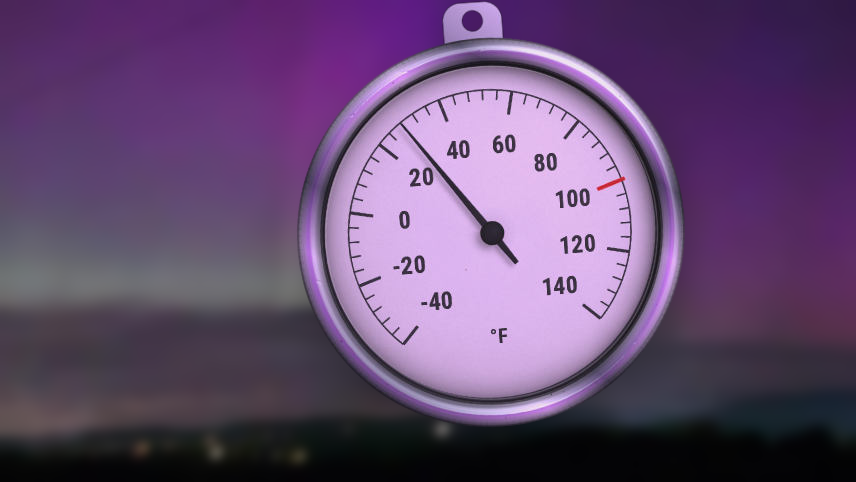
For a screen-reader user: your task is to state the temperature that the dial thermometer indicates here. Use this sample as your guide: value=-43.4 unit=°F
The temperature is value=28 unit=°F
